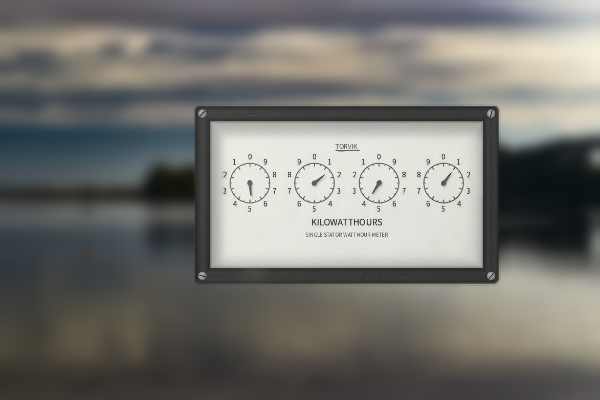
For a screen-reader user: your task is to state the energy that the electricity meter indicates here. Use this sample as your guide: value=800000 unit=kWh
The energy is value=5141 unit=kWh
